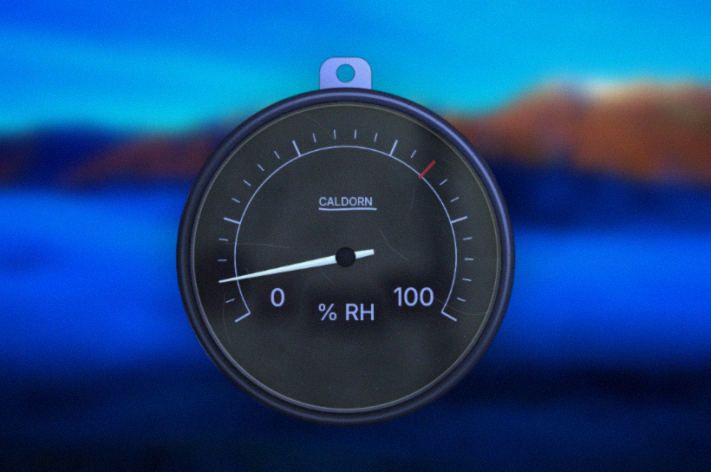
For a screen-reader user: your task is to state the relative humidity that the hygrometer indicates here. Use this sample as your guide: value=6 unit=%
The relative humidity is value=8 unit=%
